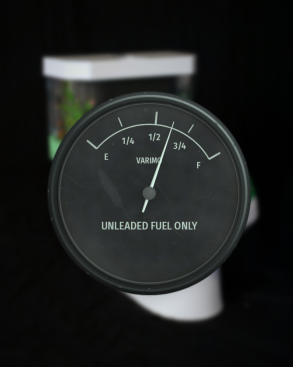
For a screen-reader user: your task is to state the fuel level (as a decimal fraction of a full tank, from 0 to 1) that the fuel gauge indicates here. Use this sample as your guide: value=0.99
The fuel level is value=0.625
